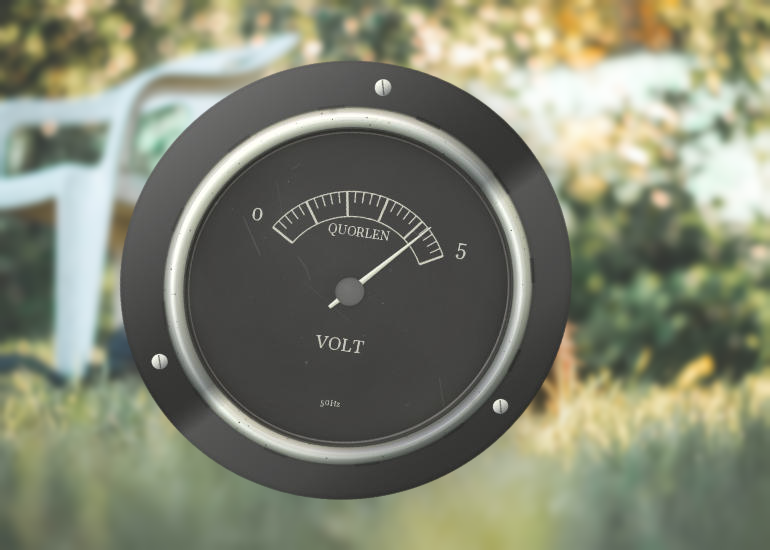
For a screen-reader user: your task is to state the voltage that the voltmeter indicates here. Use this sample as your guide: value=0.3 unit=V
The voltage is value=4.2 unit=V
